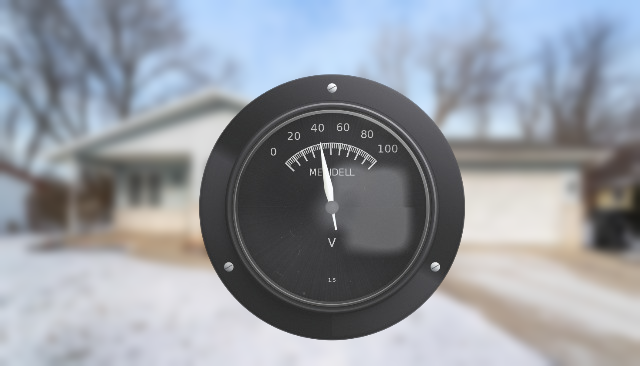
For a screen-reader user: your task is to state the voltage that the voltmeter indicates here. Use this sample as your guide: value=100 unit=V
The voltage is value=40 unit=V
